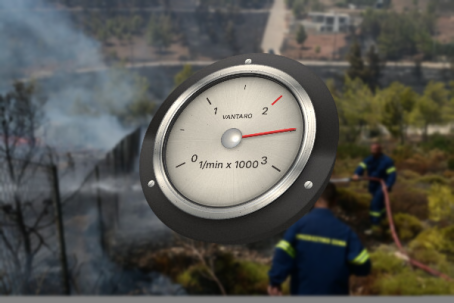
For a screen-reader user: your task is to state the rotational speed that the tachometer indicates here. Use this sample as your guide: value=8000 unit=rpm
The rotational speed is value=2500 unit=rpm
